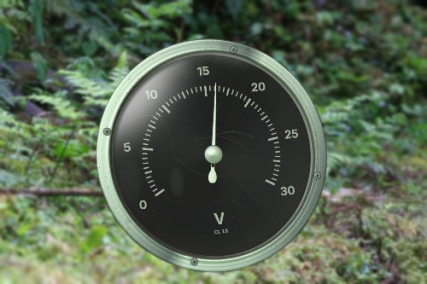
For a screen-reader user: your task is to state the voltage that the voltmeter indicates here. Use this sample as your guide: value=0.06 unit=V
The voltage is value=16 unit=V
